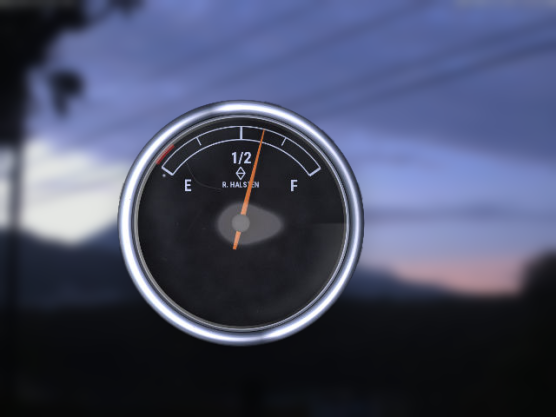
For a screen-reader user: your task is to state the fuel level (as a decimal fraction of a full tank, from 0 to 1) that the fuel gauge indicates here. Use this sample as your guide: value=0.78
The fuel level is value=0.625
